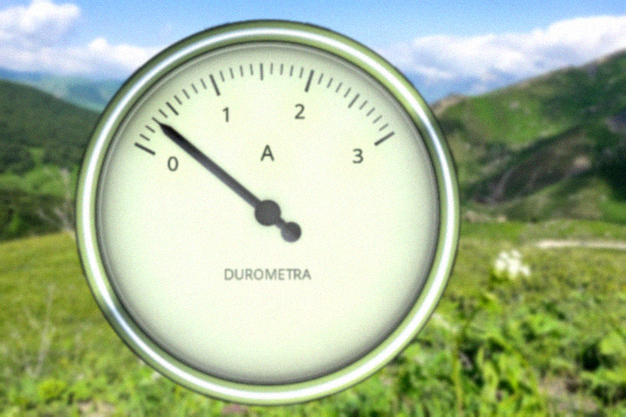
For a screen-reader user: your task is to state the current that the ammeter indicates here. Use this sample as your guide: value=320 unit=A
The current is value=0.3 unit=A
